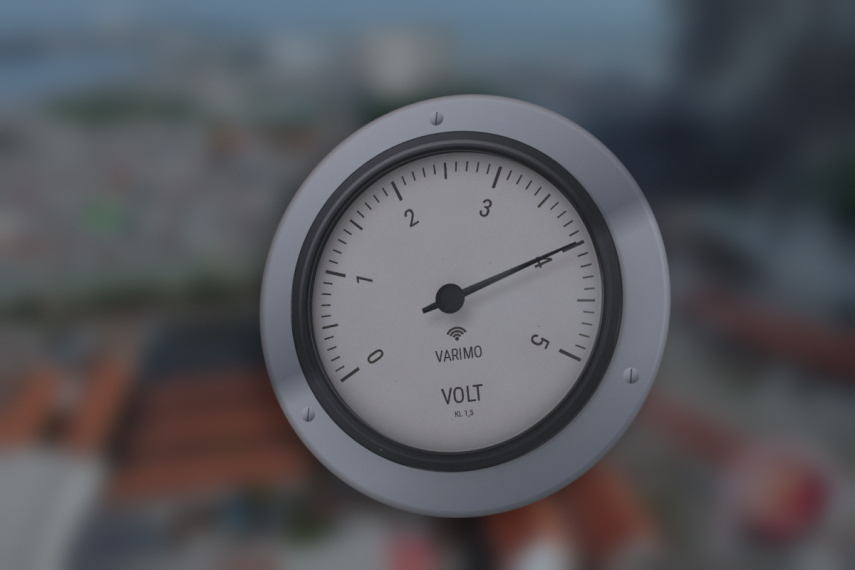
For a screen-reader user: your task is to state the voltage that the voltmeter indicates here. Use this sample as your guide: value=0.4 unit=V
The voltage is value=4 unit=V
